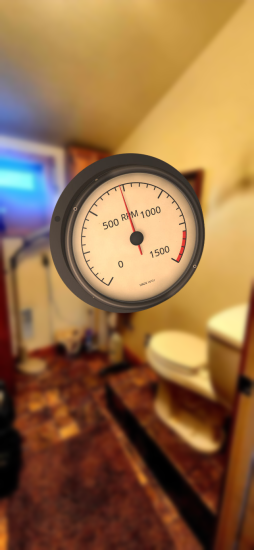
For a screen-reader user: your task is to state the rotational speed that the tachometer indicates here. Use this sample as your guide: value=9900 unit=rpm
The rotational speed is value=725 unit=rpm
